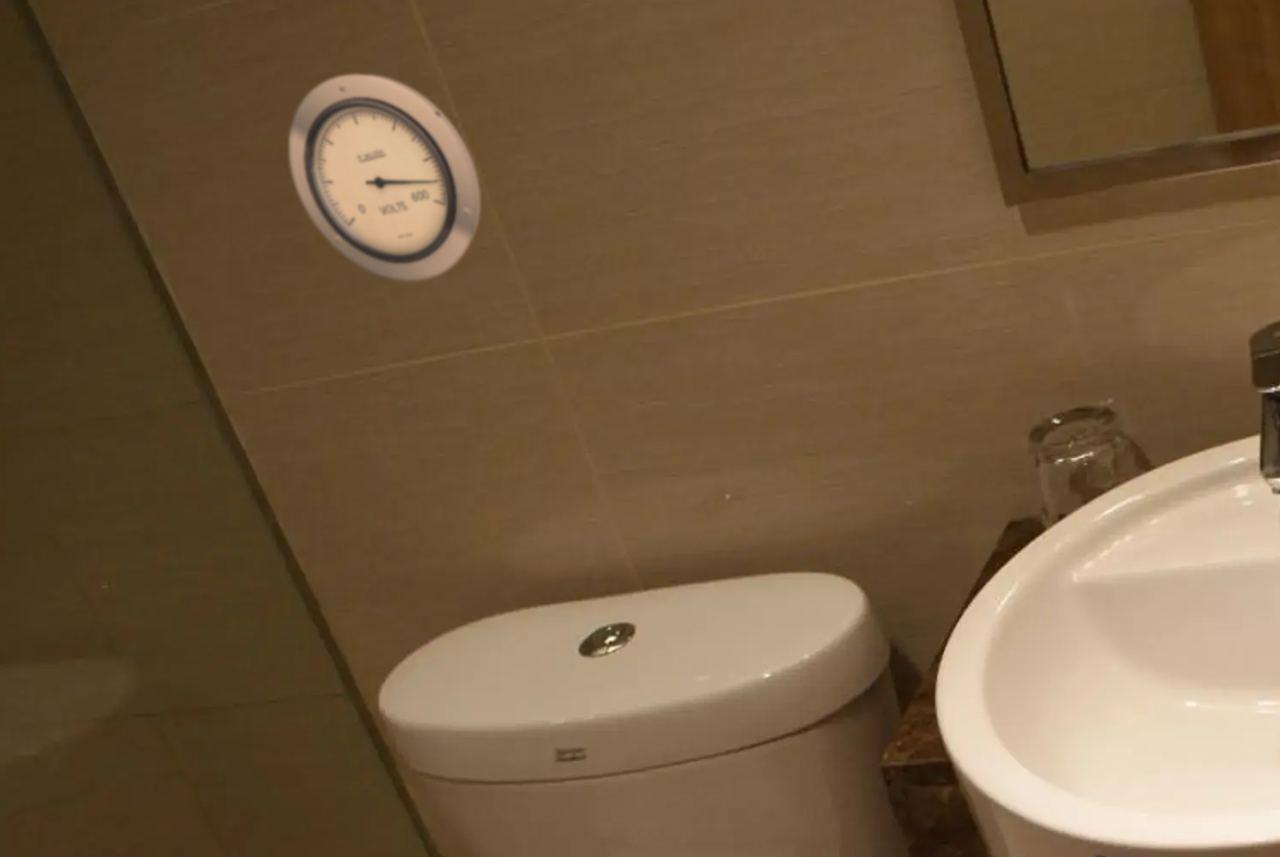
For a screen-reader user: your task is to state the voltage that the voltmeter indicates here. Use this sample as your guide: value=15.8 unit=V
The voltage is value=550 unit=V
